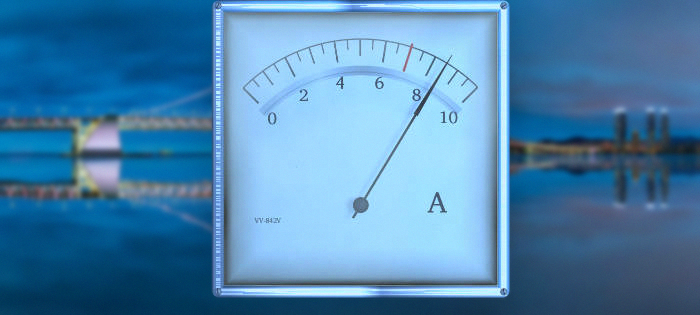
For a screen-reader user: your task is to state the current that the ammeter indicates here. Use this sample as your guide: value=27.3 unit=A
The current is value=8.5 unit=A
